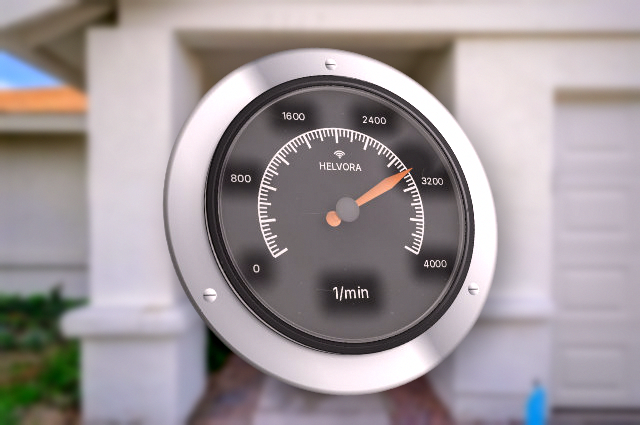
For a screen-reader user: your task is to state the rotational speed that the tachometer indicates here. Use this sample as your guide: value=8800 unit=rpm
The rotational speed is value=3000 unit=rpm
